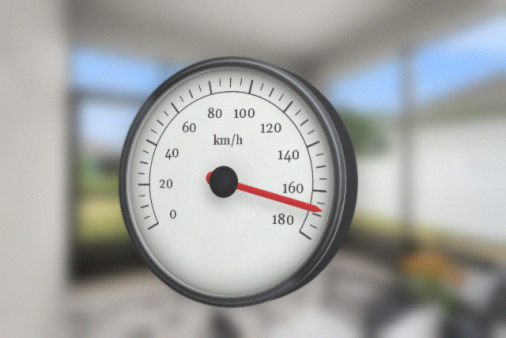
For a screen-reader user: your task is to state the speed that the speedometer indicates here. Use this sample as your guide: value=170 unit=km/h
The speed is value=167.5 unit=km/h
